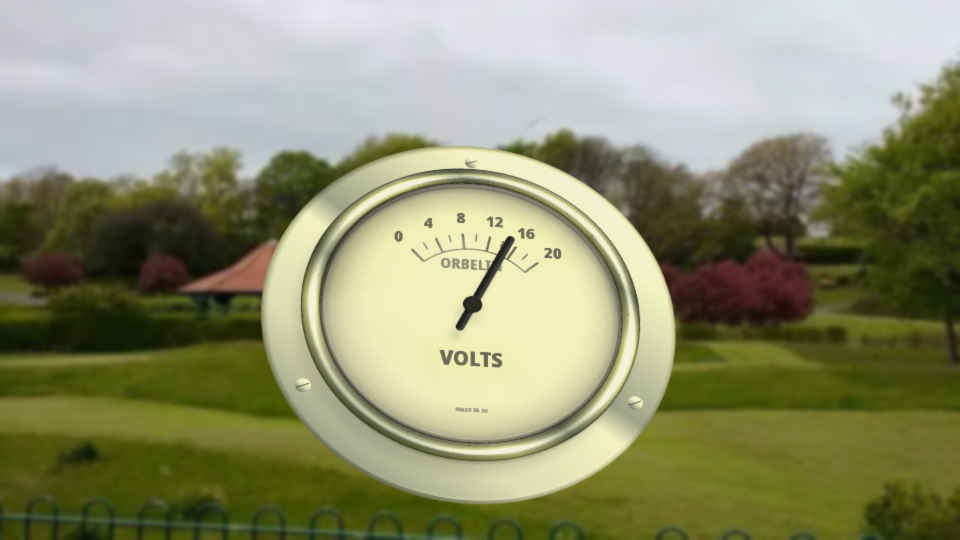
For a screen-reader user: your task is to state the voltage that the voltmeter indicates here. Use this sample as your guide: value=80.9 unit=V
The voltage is value=15 unit=V
